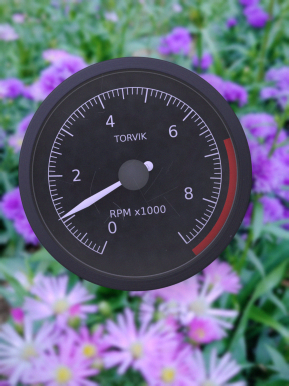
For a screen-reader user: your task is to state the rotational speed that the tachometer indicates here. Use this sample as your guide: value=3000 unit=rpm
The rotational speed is value=1100 unit=rpm
